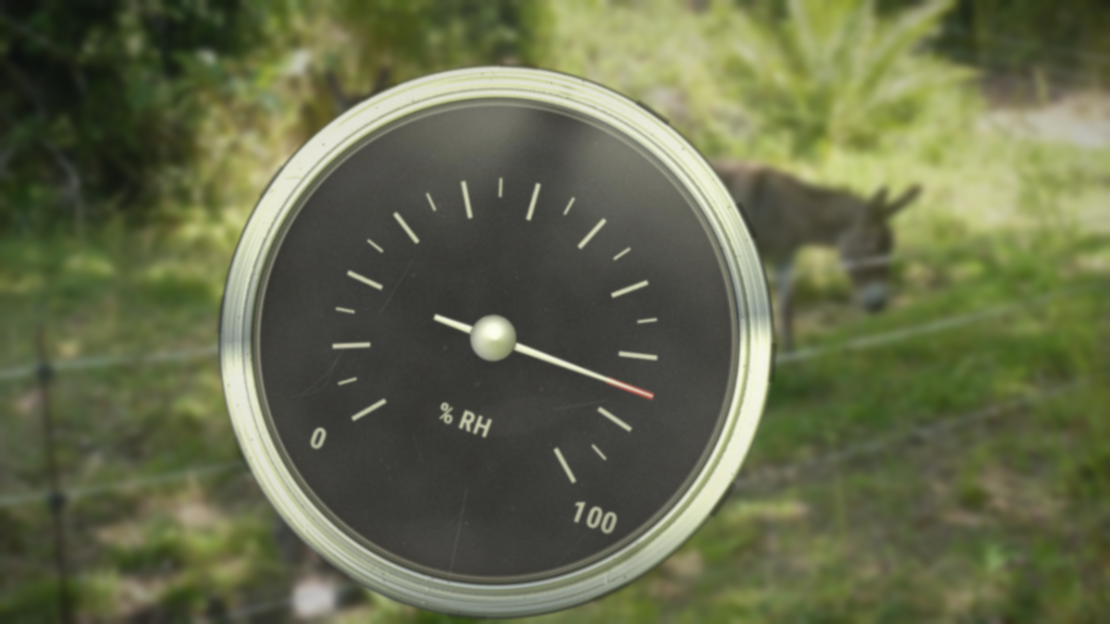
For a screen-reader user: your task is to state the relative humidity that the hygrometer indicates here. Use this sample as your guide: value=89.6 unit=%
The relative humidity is value=85 unit=%
